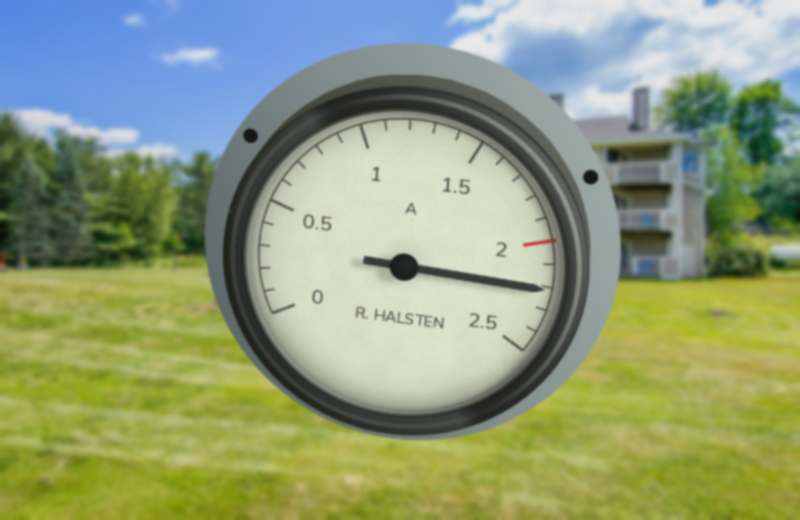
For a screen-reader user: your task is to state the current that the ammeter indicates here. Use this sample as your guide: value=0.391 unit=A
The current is value=2.2 unit=A
